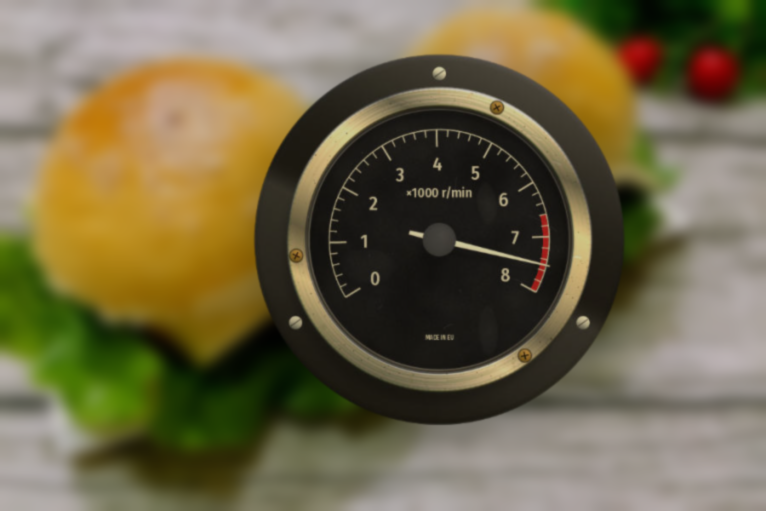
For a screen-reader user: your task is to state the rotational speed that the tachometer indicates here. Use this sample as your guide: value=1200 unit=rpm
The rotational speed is value=7500 unit=rpm
